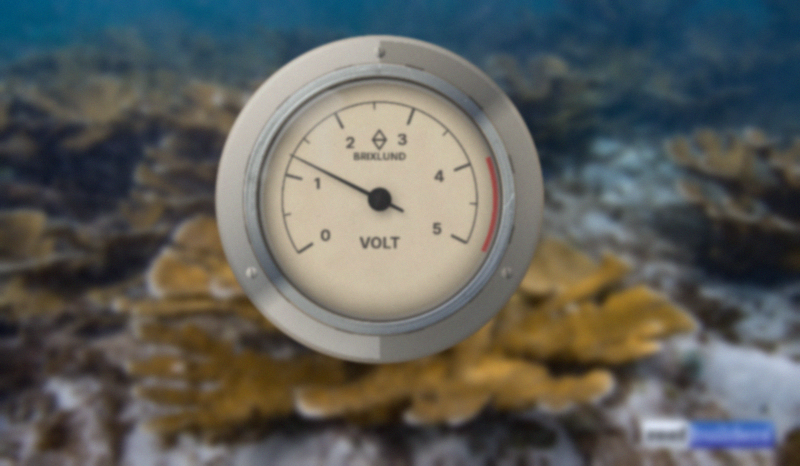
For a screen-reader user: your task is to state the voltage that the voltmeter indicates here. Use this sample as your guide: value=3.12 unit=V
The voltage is value=1.25 unit=V
